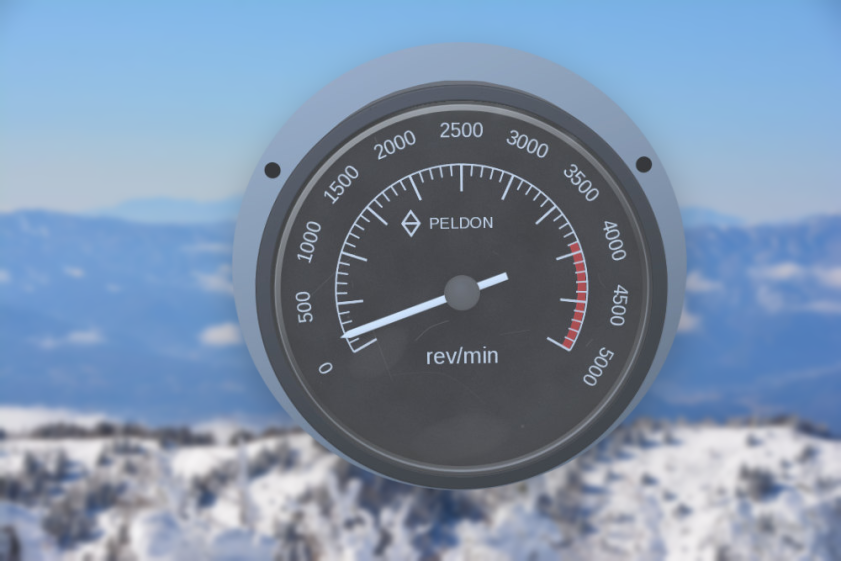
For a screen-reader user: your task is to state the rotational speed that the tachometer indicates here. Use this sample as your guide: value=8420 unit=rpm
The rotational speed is value=200 unit=rpm
